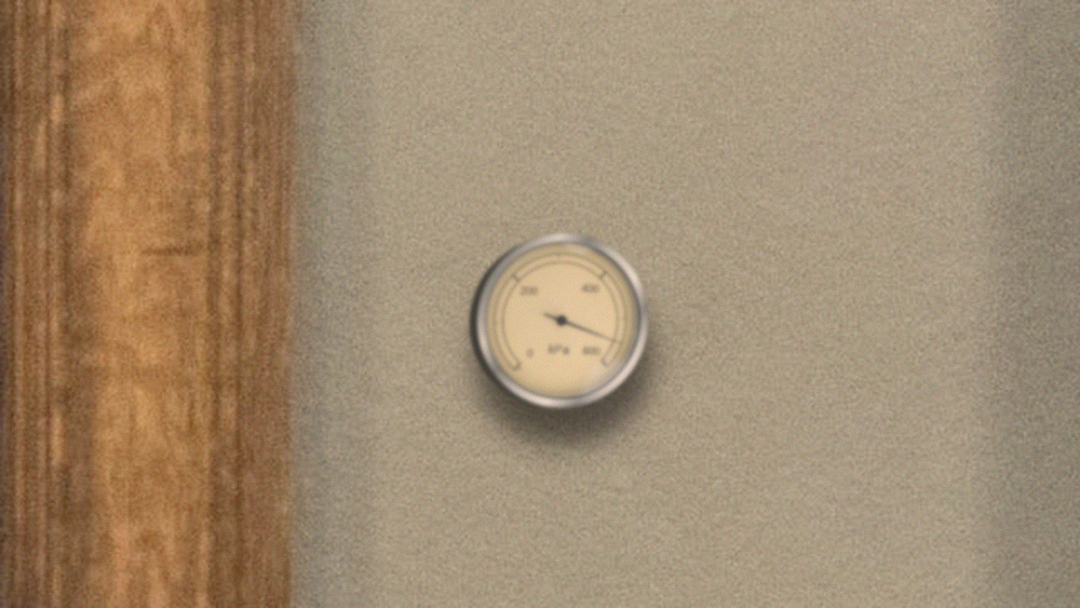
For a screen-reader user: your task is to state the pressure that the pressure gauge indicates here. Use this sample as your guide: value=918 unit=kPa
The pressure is value=550 unit=kPa
